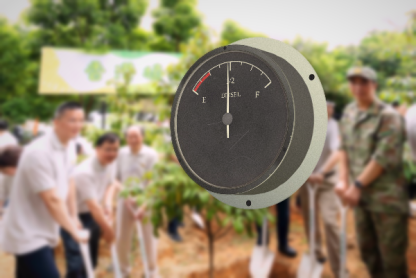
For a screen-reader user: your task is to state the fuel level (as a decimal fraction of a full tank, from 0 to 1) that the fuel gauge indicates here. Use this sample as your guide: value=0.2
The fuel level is value=0.5
